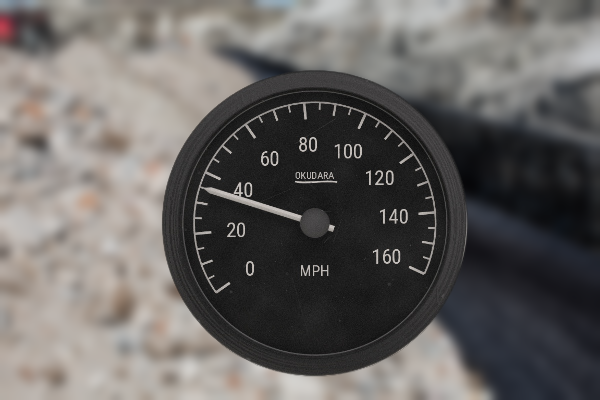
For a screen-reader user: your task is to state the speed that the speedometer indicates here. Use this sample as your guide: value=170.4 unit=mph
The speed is value=35 unit=mph
